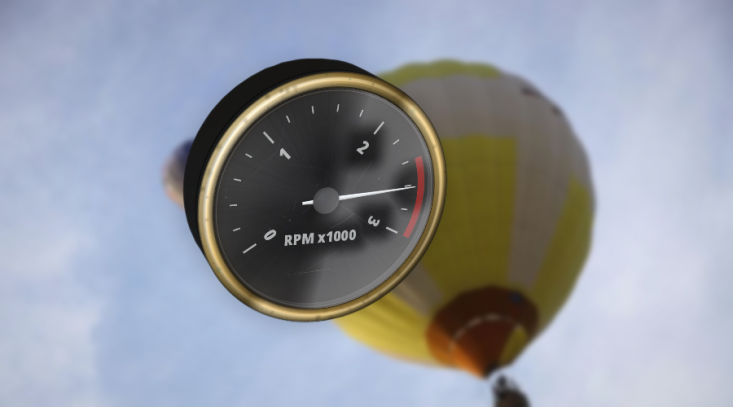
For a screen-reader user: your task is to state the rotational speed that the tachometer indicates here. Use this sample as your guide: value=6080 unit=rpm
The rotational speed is value=2600 unit=rpm
